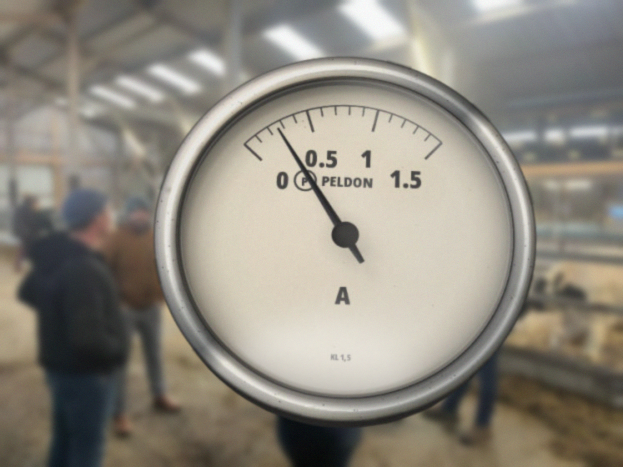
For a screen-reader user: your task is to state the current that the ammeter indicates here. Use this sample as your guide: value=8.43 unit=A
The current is value=0.25 unit=A
